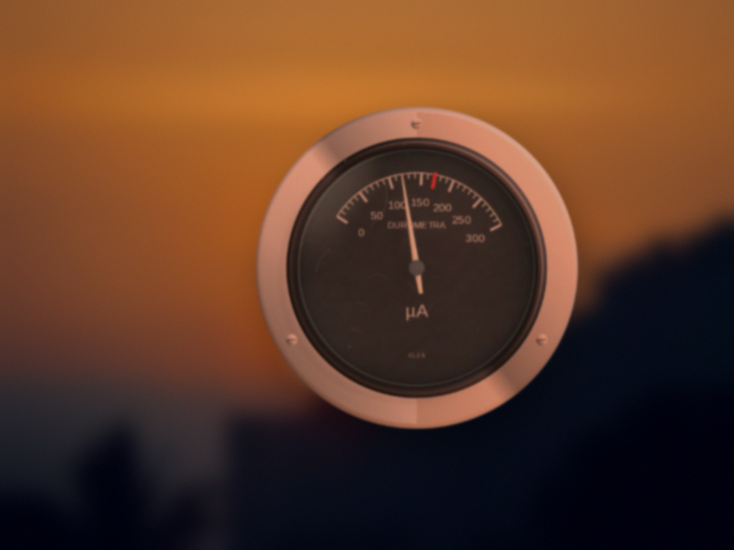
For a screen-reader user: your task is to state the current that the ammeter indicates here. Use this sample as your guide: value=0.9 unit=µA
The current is value=120 unit=µA
